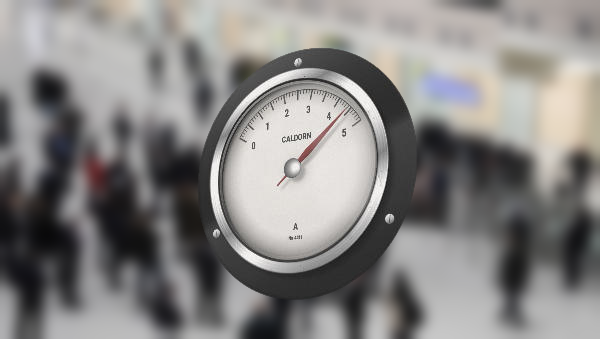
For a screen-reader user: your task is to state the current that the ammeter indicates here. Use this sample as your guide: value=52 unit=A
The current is value=4.5 unit=A
